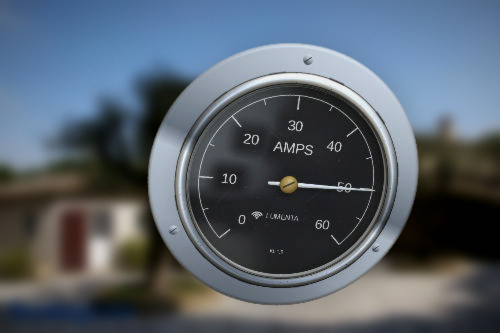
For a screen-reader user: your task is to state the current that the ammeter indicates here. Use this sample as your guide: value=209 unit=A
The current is value=50 unit=A
